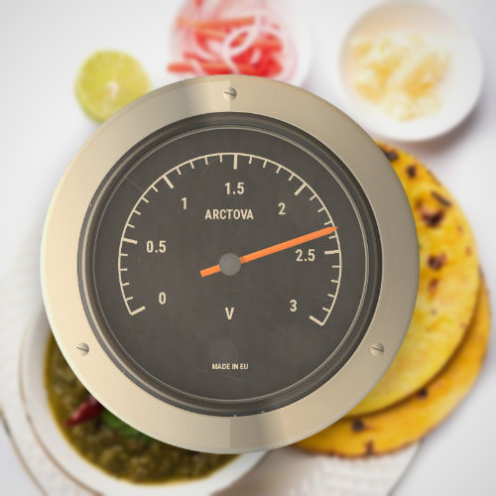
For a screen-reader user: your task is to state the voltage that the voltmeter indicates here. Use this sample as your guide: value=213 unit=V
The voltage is value=2.35 unit=V
